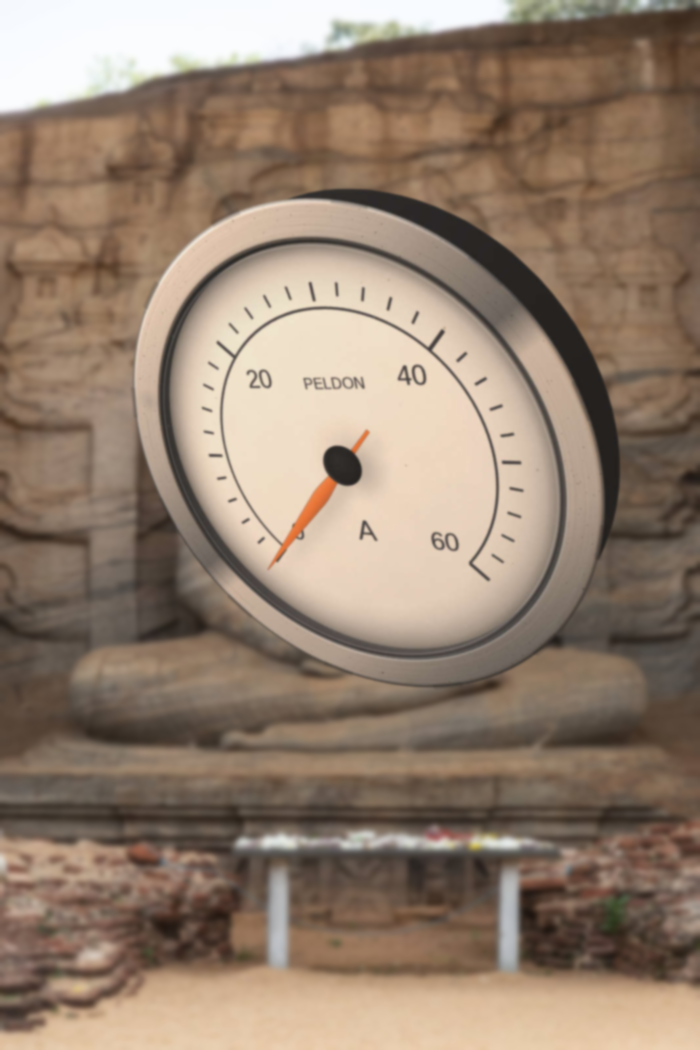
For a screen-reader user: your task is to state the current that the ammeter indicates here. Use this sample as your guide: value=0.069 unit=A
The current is value=0 unit=A
